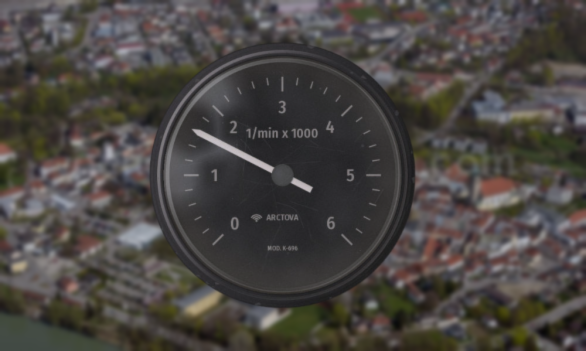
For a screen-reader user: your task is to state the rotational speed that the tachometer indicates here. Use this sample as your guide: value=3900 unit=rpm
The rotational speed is value=1600 unit=rpm
